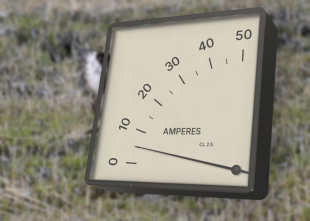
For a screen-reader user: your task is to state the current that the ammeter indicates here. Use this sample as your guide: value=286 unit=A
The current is value=5 unit=A
